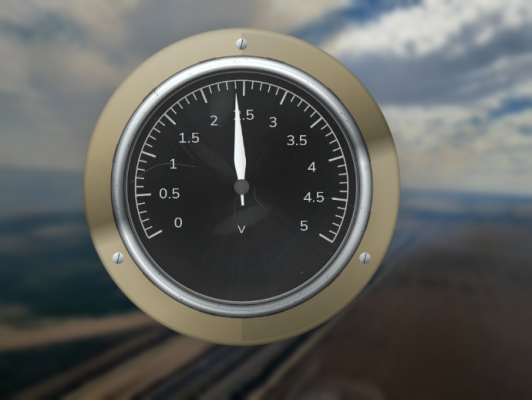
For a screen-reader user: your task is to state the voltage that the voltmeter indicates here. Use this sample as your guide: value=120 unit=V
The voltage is value=2.4 unit=V
